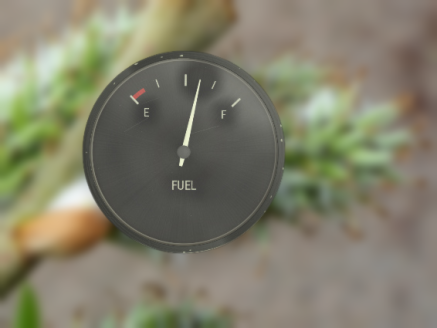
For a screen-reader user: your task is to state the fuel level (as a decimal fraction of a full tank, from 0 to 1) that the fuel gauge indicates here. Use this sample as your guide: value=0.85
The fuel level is value=0.625
